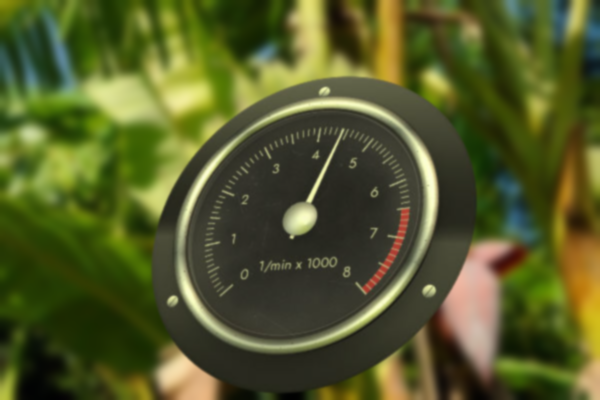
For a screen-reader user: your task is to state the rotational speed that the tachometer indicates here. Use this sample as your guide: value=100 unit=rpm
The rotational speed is value=4500 unit=rpm
